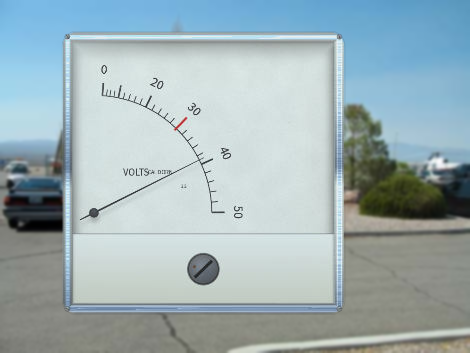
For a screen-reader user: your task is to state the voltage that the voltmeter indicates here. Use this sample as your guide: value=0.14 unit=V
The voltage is value=39 unit=V
